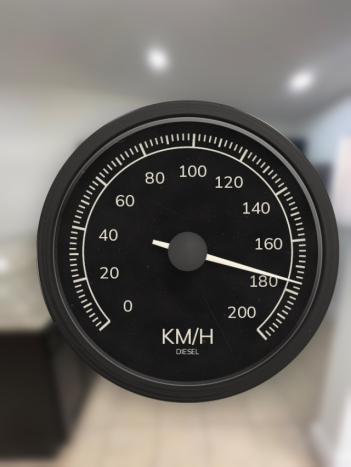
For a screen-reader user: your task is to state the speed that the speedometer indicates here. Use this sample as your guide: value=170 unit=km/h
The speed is value=176 unit=km/h
